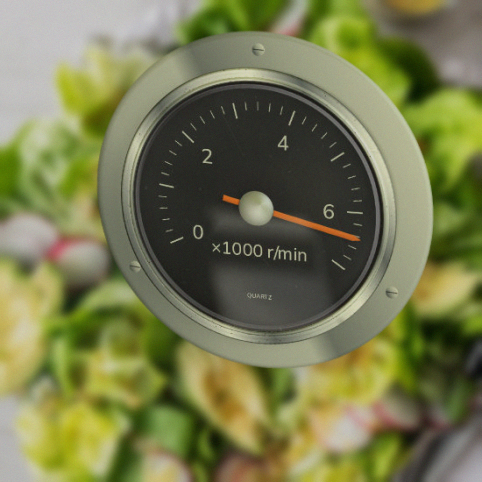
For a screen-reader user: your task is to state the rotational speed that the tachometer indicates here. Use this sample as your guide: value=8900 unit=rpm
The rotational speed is value=6400 unit=rpm
